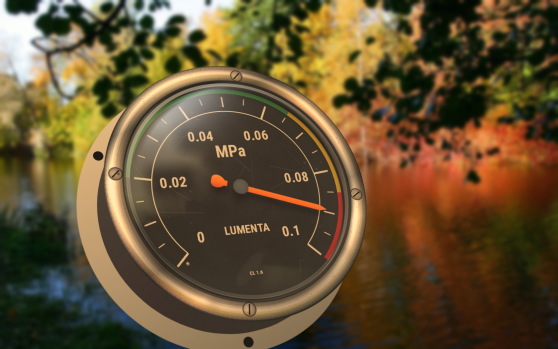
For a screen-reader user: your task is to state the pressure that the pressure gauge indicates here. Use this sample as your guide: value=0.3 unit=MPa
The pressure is value=0.09 unit=MPa
